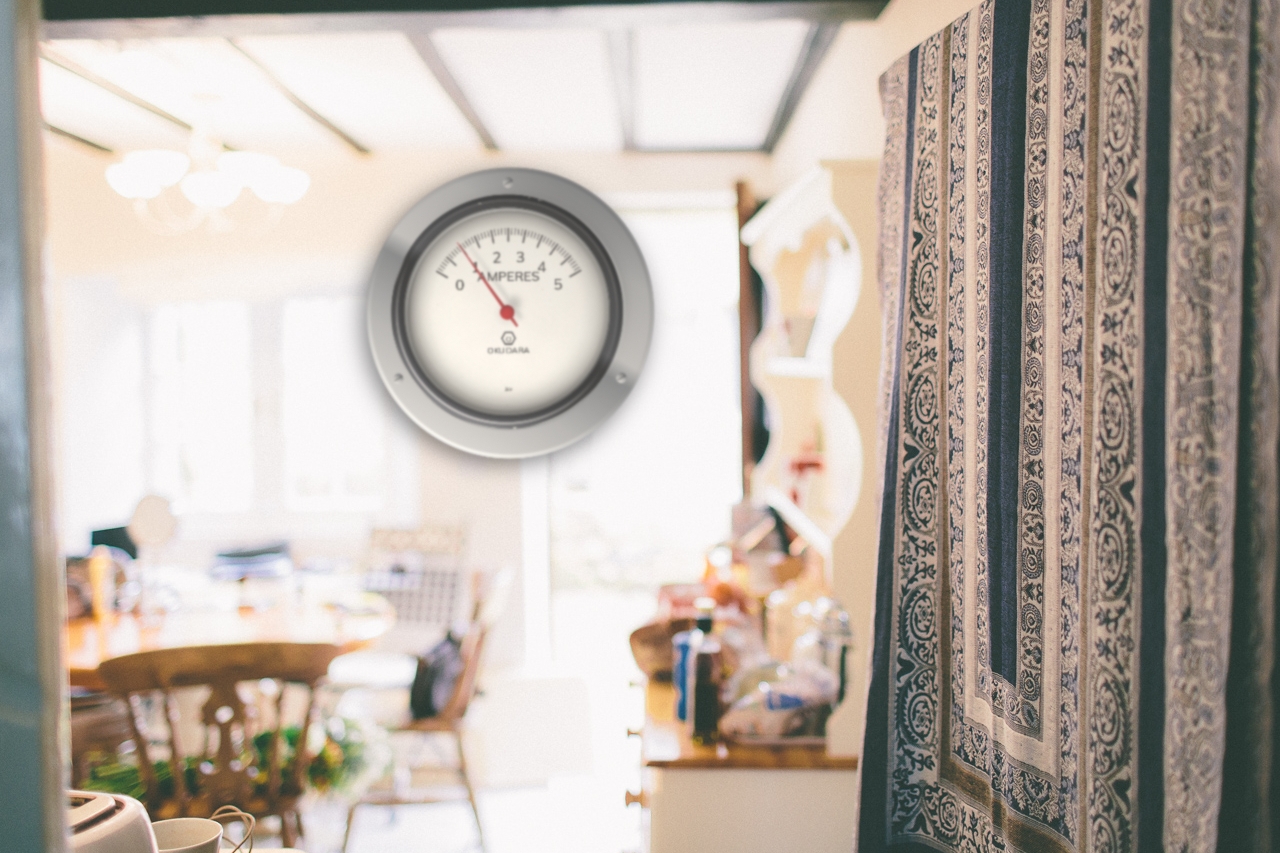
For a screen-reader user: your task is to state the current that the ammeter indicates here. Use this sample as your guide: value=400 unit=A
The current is value=1 unit=A
